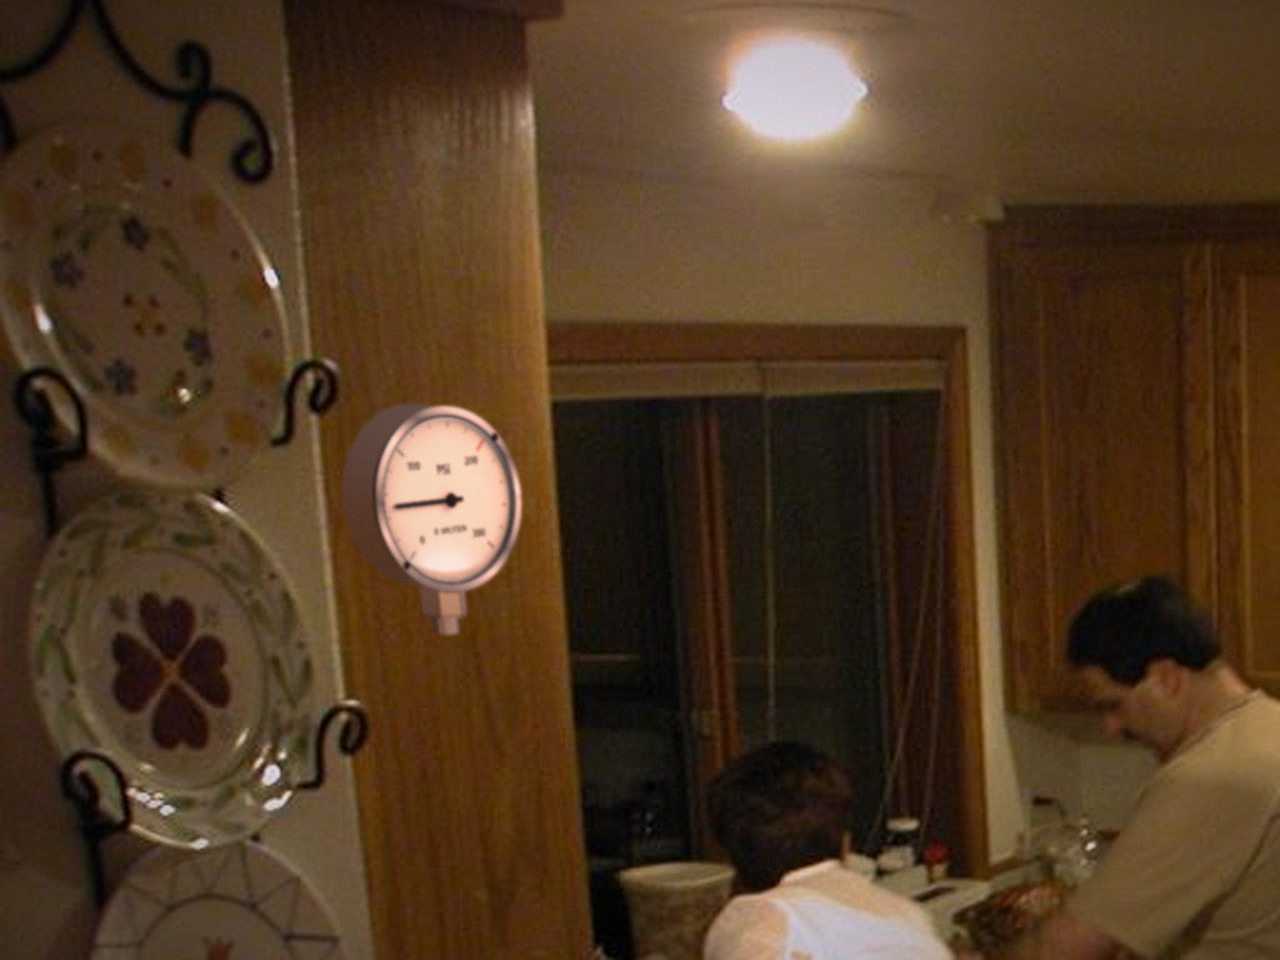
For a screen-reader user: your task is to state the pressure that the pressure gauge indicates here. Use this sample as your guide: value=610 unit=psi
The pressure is value=50 unit=psi
